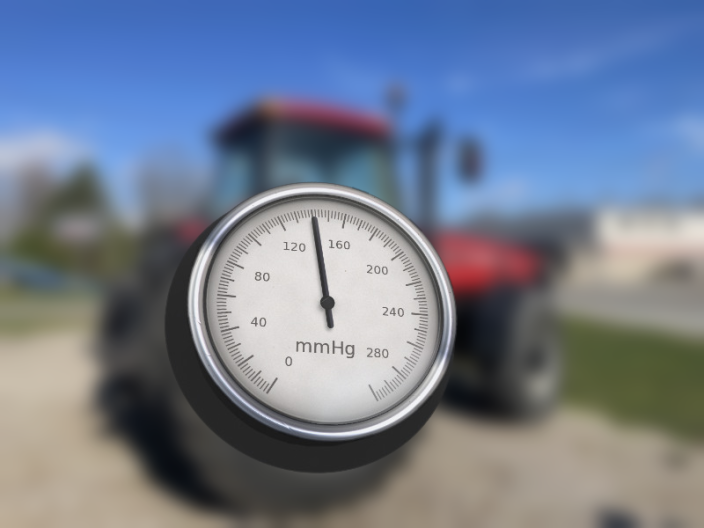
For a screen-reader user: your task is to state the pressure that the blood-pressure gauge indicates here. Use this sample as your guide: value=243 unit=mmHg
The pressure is value=140 unit=mmHg
